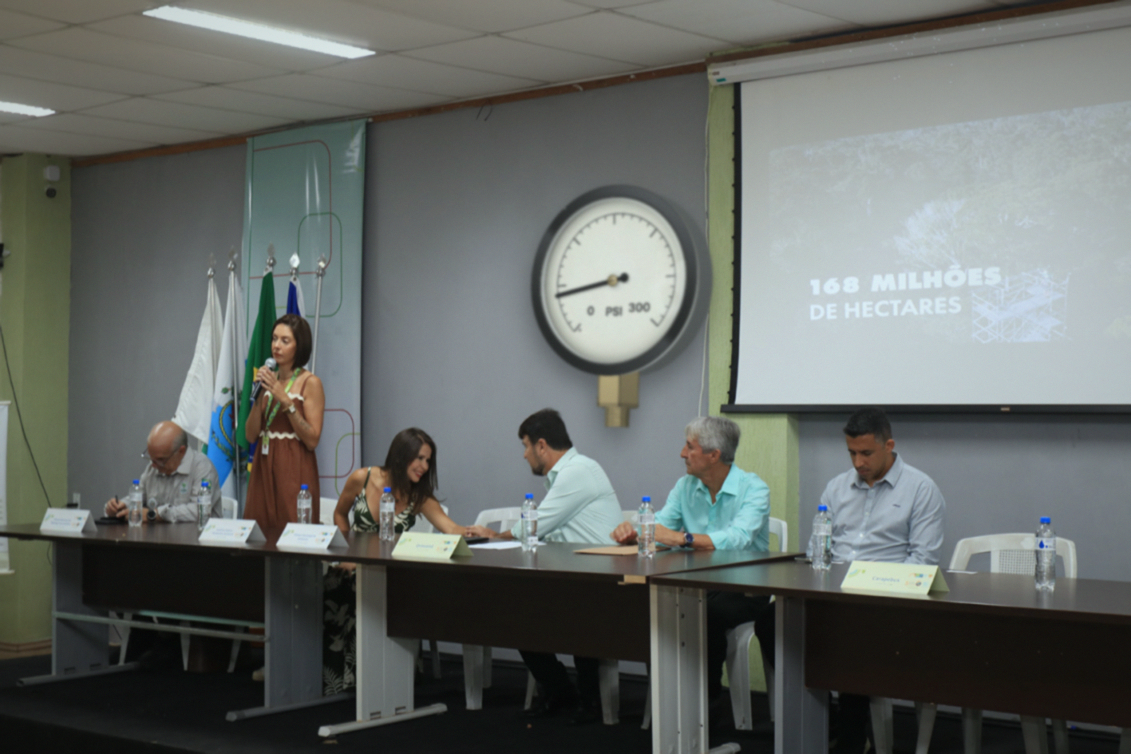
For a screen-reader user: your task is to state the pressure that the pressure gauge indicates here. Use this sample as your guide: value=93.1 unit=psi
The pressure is value=40 unit=psi
